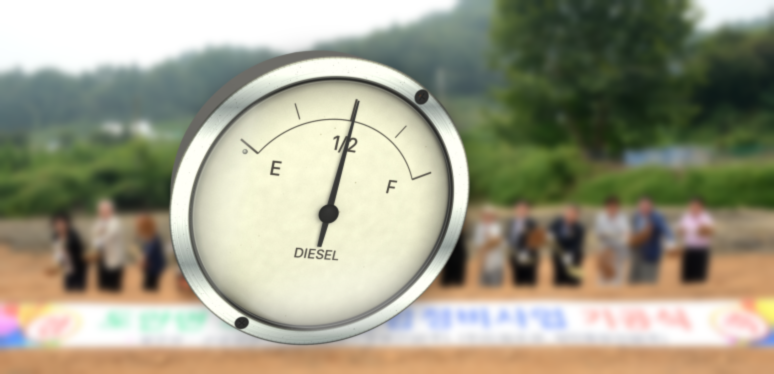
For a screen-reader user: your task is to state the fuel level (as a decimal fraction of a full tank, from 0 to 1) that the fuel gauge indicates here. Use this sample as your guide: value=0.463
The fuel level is value=0.5
